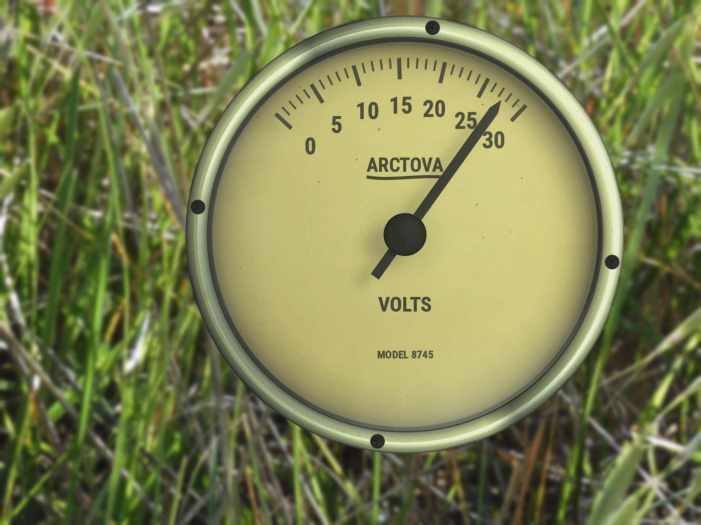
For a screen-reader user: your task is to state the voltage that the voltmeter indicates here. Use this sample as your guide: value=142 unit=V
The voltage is value=27.5 unit=V
